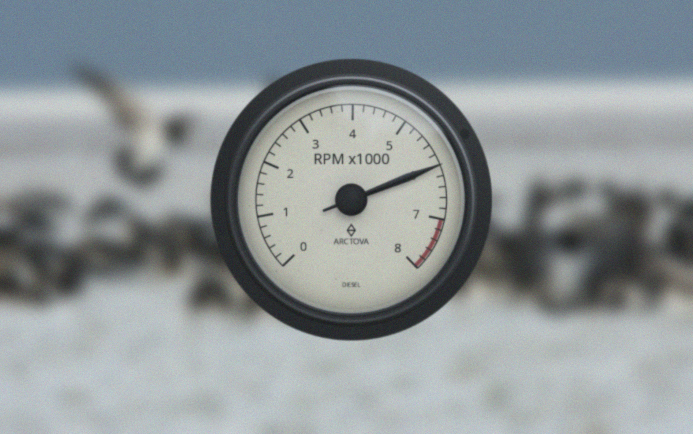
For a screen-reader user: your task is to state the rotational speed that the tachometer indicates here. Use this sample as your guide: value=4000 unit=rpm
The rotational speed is value=6000 unit=rpm
